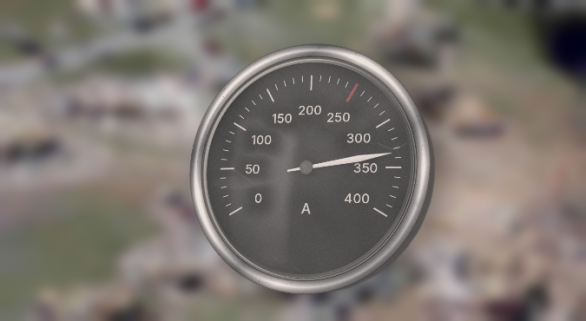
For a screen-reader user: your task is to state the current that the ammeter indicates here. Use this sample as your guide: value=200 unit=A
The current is value=335 unit=A
